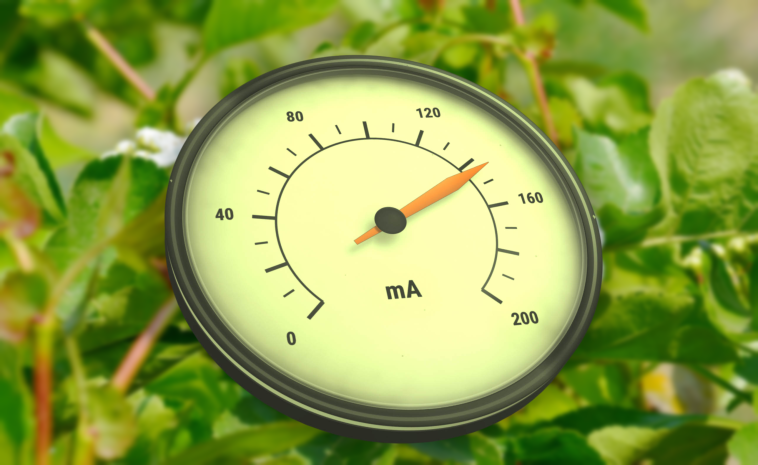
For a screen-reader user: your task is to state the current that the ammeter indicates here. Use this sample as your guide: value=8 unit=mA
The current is value=145 unit=mA
